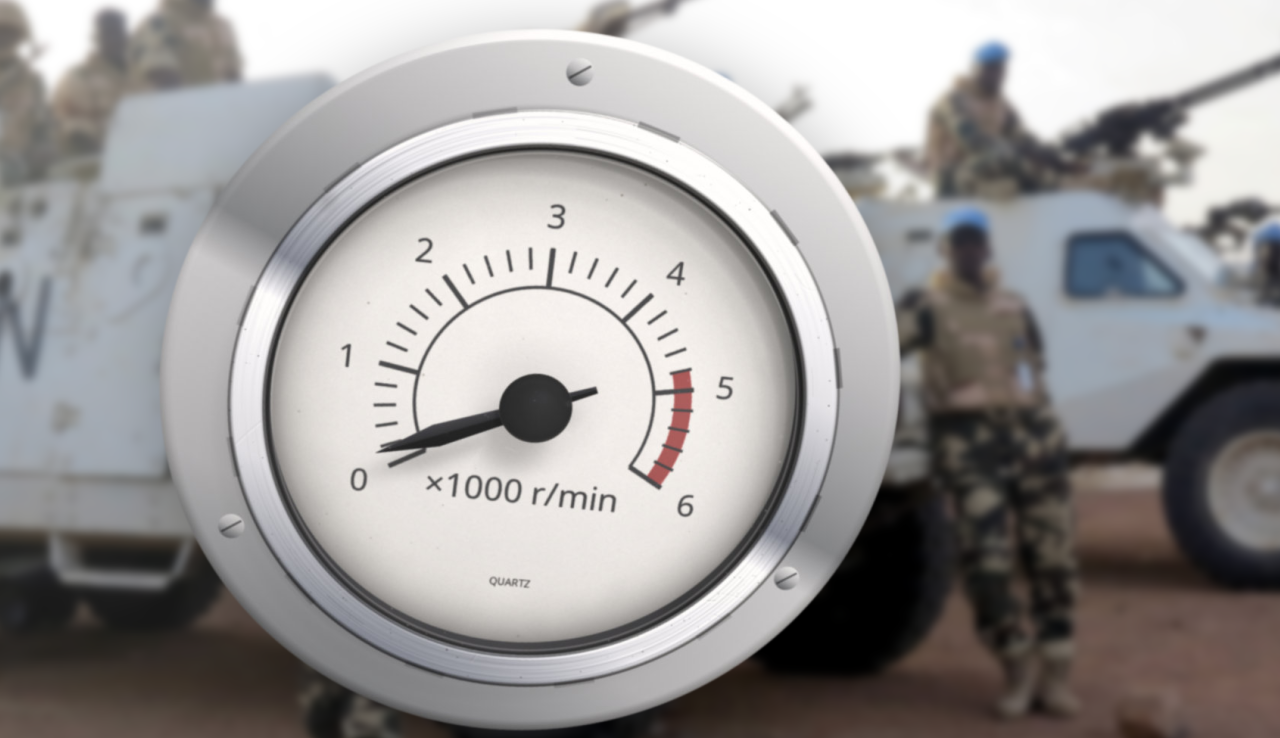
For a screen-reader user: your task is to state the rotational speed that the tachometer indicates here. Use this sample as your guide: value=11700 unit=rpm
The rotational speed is value=200 unit=rpm
